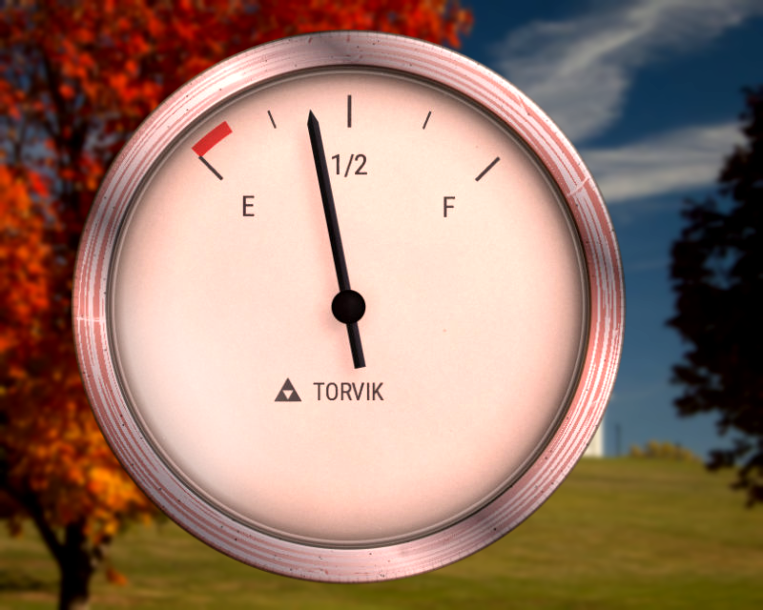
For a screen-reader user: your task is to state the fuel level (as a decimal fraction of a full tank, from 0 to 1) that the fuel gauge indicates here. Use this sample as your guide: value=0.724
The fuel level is value=0.375
